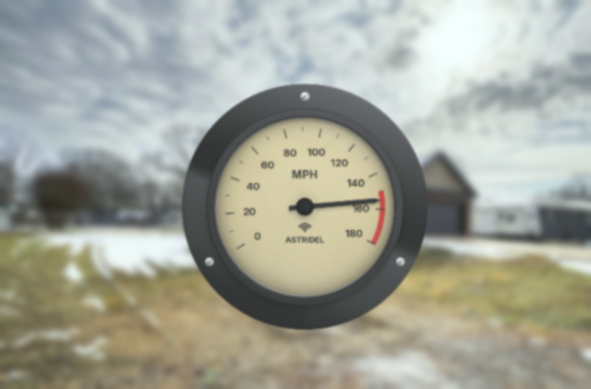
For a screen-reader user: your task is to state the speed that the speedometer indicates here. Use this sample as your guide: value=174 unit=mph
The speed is value=155 unit=mph
